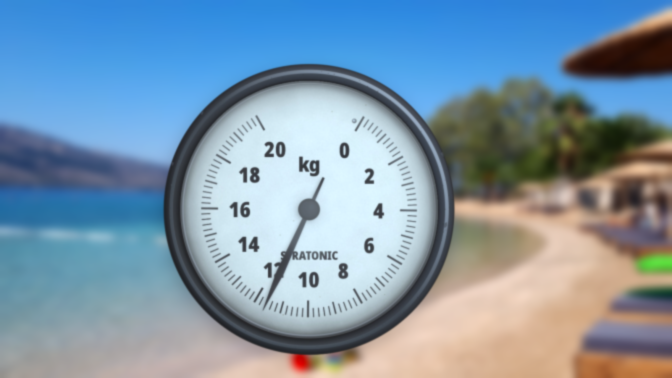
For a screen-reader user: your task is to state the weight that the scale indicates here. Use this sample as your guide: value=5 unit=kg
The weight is value=11.6 unit=kg
